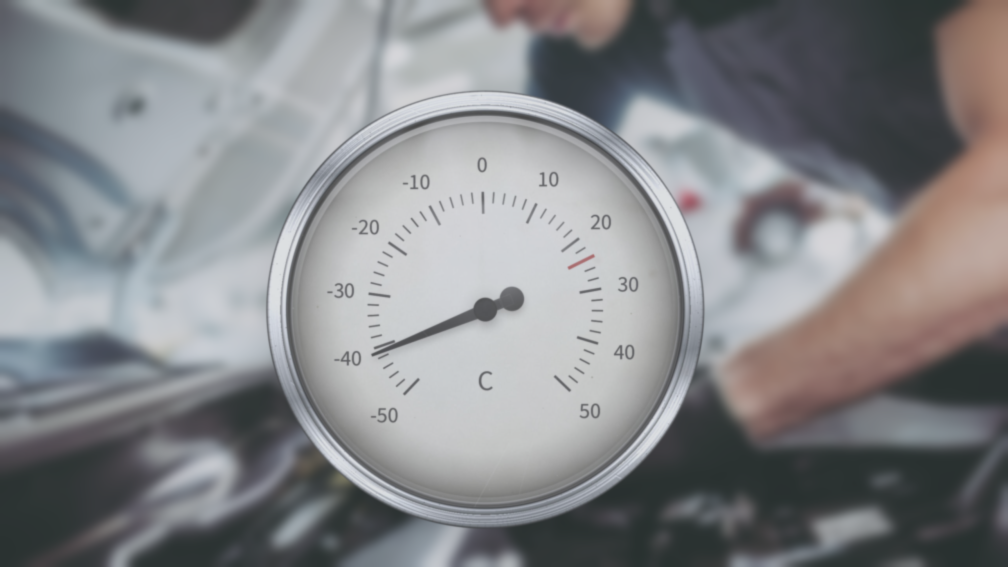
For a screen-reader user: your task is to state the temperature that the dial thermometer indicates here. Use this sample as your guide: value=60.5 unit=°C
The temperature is value=-41 unit=°C
